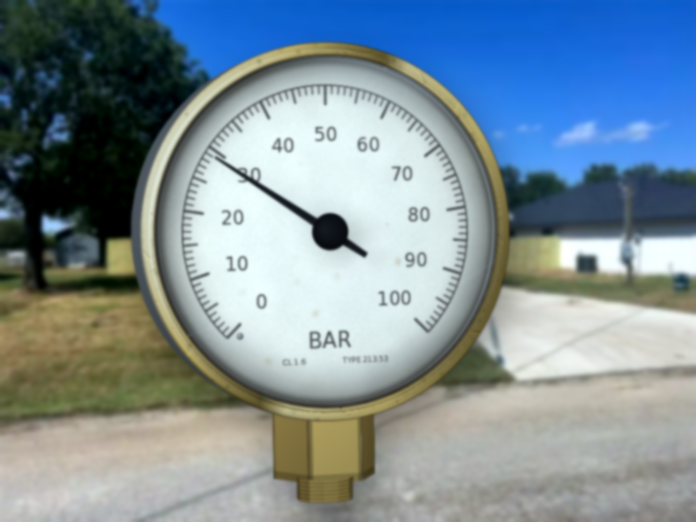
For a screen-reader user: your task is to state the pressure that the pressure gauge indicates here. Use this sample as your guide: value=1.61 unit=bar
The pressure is value=29 unit=bar
